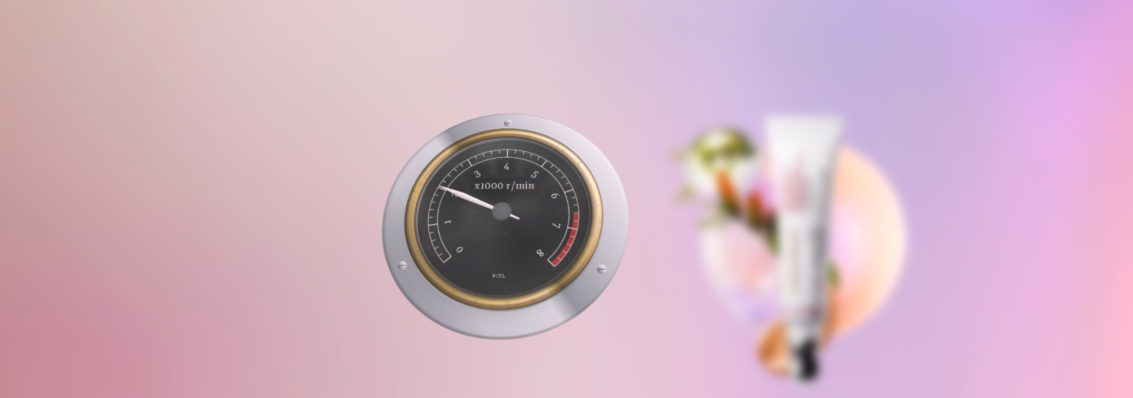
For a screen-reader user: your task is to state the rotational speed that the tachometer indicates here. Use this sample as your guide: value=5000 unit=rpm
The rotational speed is value=2000 unit=rpm
